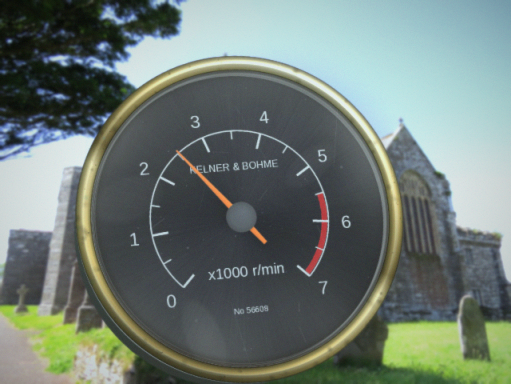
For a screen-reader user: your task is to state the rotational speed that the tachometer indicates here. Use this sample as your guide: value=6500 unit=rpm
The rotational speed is value=2500 unit=rpm
